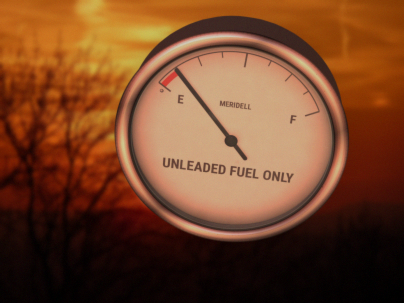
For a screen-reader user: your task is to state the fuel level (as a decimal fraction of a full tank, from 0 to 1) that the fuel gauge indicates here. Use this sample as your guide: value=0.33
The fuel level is value=0.125
